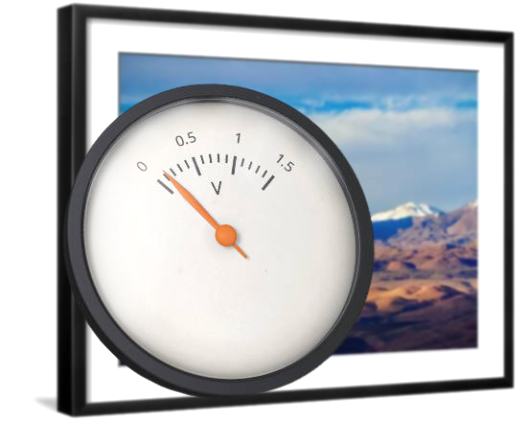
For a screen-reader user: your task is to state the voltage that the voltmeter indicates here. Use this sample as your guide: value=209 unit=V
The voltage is value=0.1 unit=V
